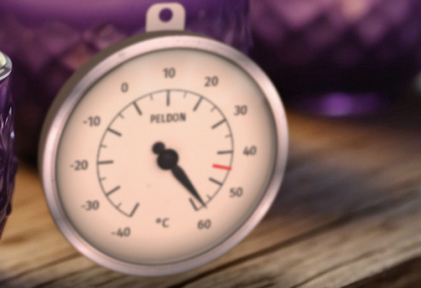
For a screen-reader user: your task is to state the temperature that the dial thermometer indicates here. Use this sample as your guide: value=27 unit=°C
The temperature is value=57.5 unit=°C
